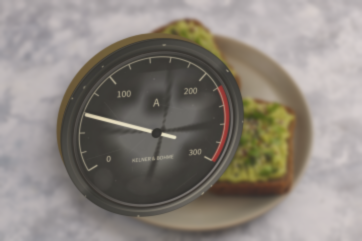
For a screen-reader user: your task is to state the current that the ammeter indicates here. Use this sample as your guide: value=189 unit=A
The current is value=60 unit=A
